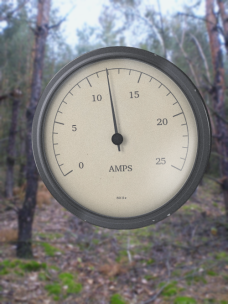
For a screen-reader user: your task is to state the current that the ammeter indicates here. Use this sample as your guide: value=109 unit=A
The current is value=12 unit=A
